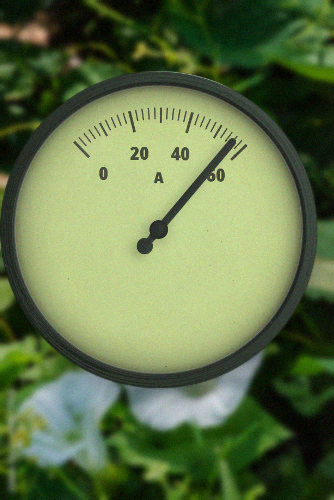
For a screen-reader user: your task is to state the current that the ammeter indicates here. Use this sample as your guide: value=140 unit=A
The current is value=56 unit=A
